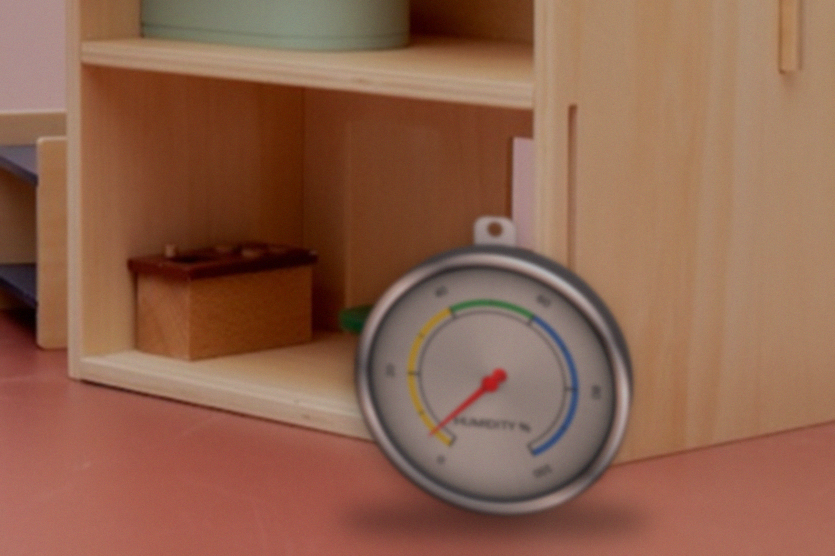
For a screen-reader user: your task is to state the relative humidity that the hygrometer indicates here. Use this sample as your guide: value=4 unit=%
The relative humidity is value=5 unit=%
